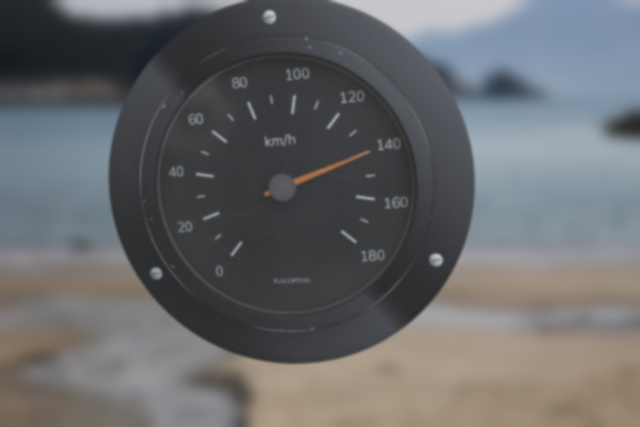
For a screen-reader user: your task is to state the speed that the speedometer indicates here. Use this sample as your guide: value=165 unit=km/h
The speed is value=140 unit=km/h
